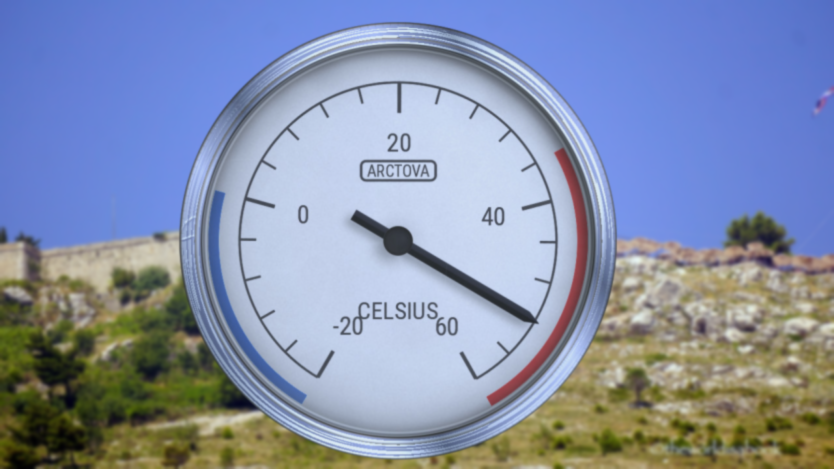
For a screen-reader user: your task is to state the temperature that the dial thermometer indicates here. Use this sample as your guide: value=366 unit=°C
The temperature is value=52 unit=°C
